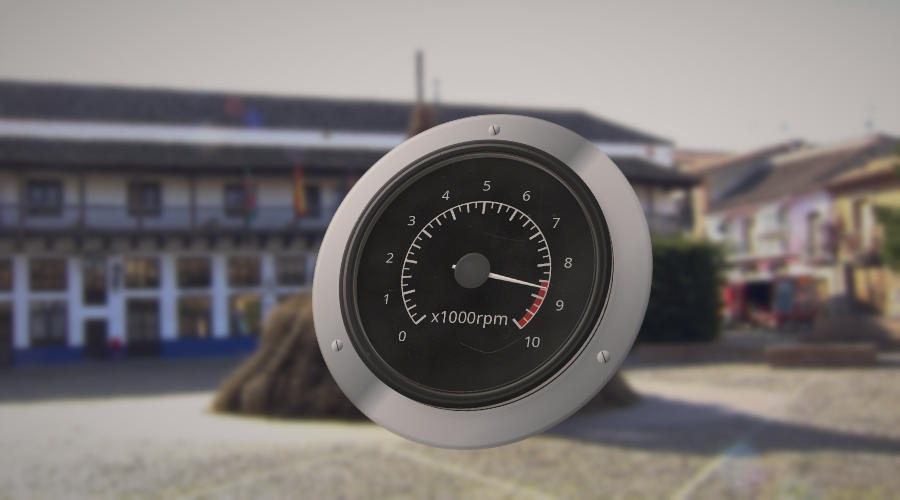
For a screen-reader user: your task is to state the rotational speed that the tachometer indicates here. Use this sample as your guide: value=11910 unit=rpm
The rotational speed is value=8750 unit=rpm
